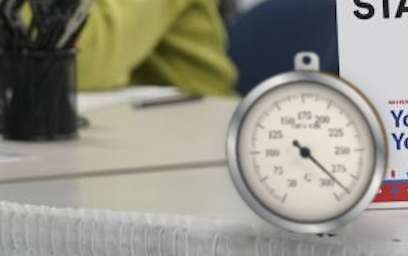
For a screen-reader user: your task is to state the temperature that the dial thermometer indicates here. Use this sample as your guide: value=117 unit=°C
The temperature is value=287.5 unit=°C
